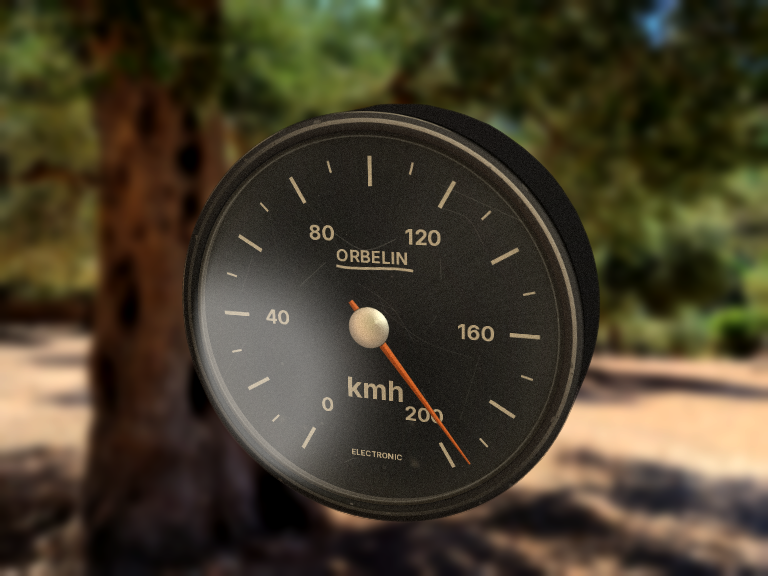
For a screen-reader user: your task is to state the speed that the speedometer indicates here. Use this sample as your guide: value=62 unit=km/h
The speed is value=195 unit=km/h
